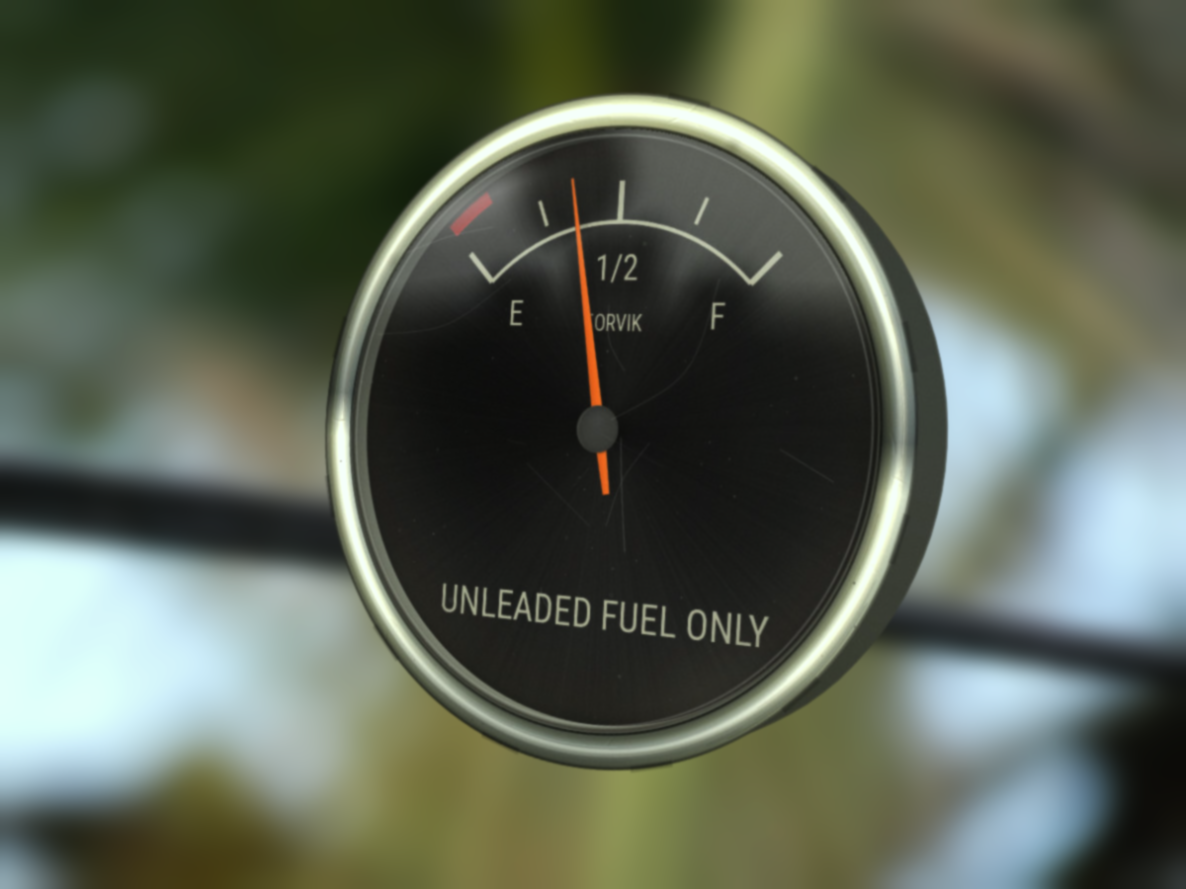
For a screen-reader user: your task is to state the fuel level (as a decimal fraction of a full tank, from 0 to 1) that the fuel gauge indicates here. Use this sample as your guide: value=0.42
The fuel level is value=0.375
